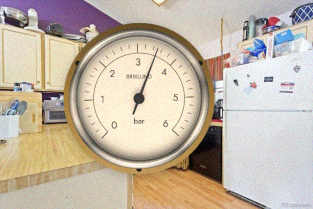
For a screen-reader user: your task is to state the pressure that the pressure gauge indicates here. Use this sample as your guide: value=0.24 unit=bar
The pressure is value=3.5 unit=bar
